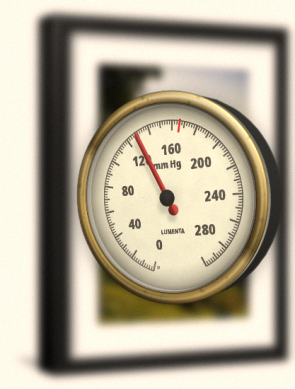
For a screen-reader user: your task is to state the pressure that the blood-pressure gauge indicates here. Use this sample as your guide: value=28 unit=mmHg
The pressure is value=130 unit=mmHg
